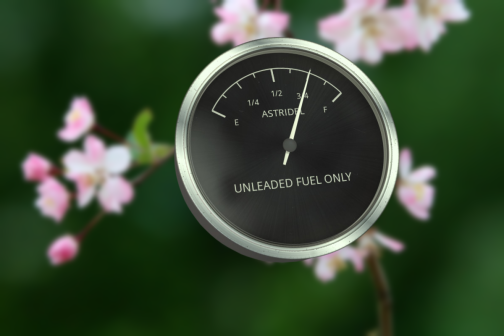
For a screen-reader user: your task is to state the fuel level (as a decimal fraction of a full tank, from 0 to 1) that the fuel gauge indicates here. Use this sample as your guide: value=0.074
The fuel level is value=0.75
